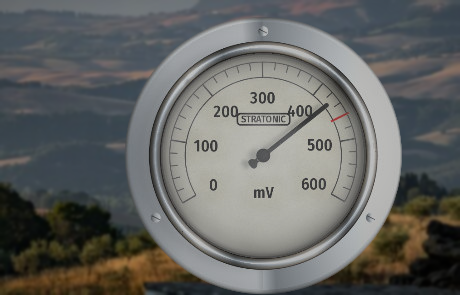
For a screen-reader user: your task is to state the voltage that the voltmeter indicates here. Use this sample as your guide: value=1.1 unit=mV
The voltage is value=430 unit=mV
